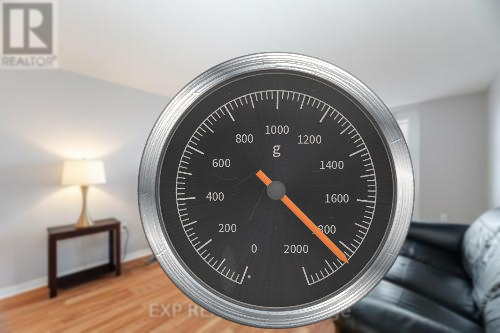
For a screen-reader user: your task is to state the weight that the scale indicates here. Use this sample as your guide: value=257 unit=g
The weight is value=1840 unit=g
